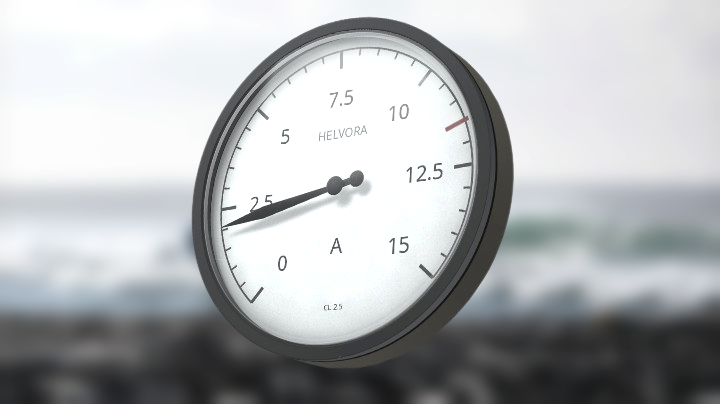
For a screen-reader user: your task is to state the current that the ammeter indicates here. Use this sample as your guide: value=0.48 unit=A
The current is value=2 unit=A
